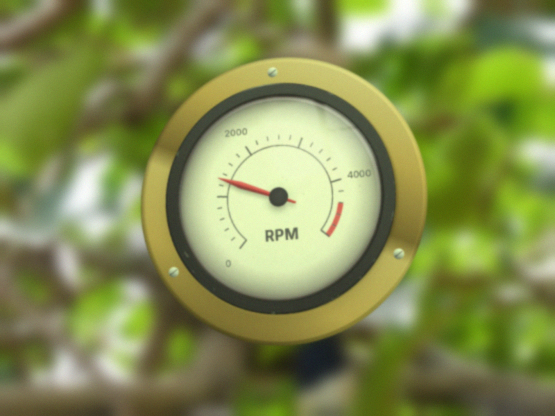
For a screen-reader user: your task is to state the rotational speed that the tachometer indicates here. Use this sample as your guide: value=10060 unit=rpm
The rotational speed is value=1300 unit=rpm
